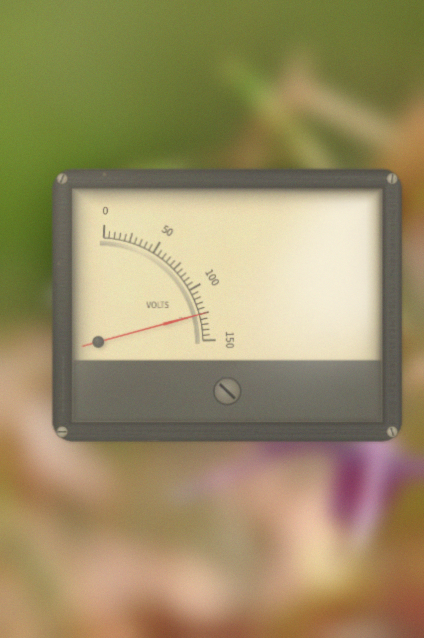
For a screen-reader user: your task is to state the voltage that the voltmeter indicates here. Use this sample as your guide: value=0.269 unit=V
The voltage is value=125 unit=V
